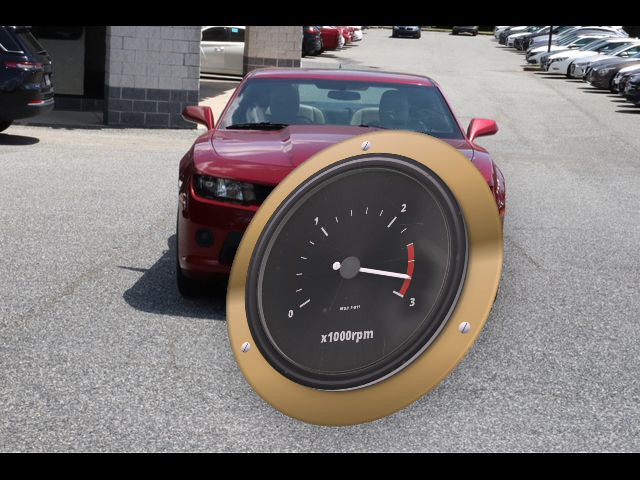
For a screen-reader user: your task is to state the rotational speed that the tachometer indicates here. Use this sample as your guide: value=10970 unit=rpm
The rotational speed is value=2800 unit=rpm
